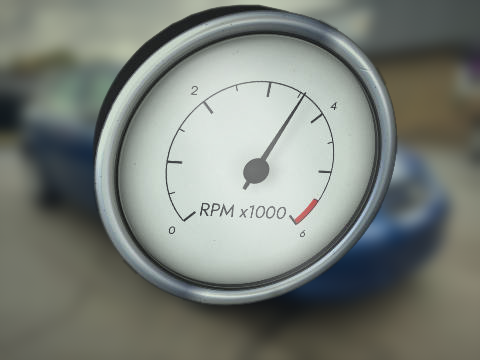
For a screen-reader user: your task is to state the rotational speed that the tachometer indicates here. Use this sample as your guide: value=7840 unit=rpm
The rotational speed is value=3500 unit=rpm
